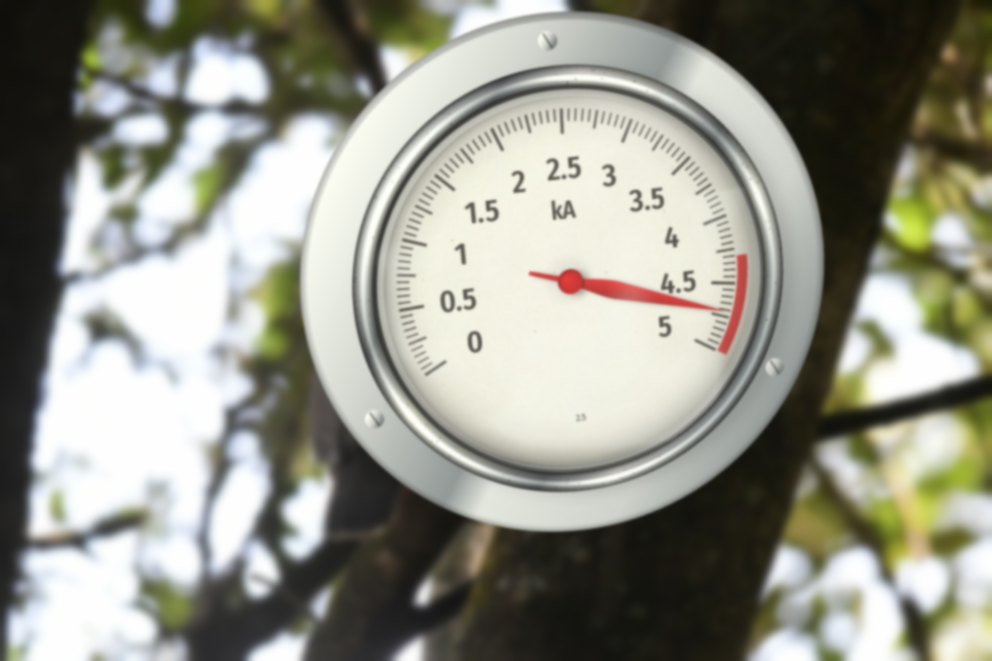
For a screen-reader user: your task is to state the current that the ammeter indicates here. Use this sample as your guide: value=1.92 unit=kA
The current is value=4.7 unit=kA
